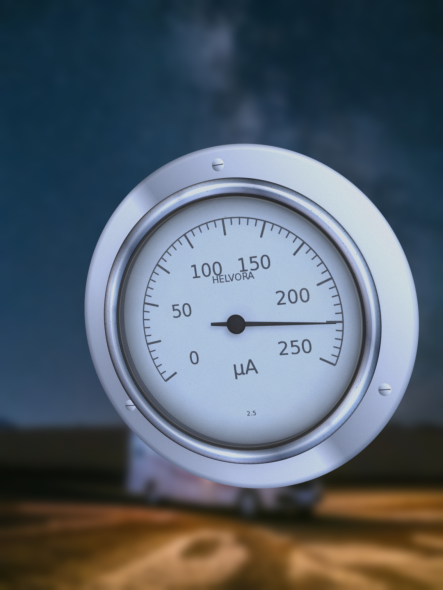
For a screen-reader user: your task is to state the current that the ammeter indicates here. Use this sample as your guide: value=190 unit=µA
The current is value=225 unit=µA
